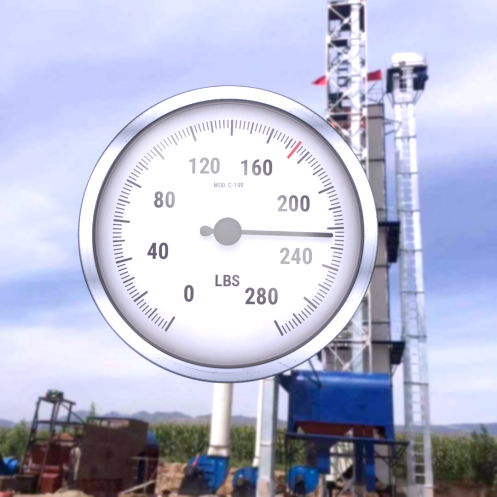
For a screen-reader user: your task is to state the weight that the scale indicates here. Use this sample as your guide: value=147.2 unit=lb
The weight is value=224 unit=lb
